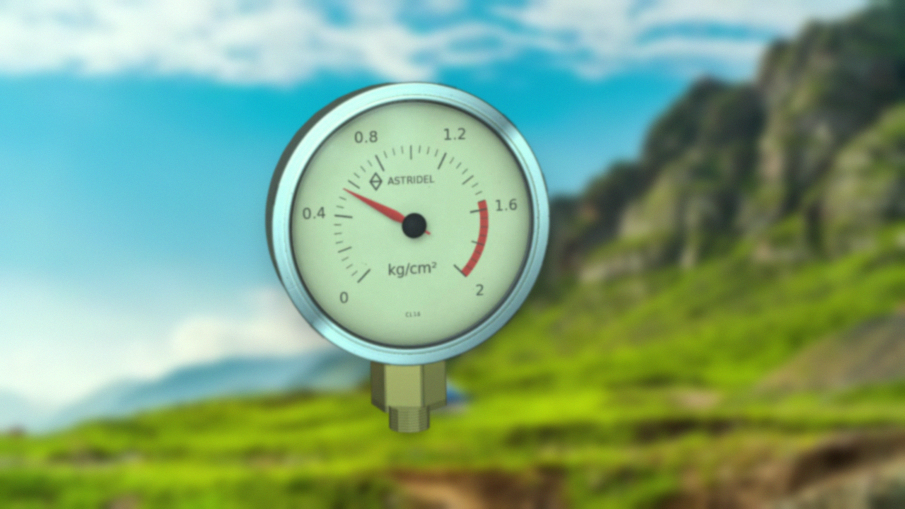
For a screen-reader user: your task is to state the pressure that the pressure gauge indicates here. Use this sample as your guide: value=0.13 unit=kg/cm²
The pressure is value=0.55 unit=kg/cm²
